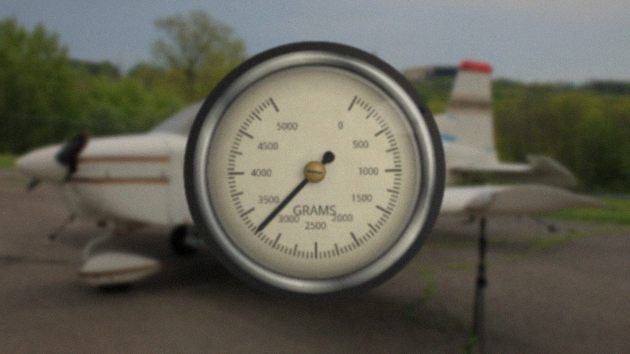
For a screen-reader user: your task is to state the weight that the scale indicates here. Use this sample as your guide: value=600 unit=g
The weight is value=3250 unit=g
